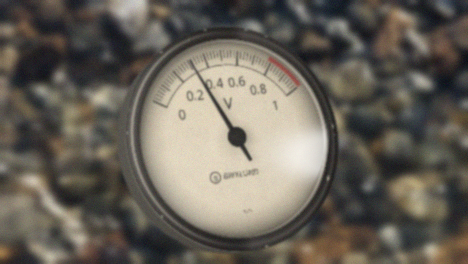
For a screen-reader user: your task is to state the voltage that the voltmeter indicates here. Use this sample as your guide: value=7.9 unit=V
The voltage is value=0.3 unit=V
